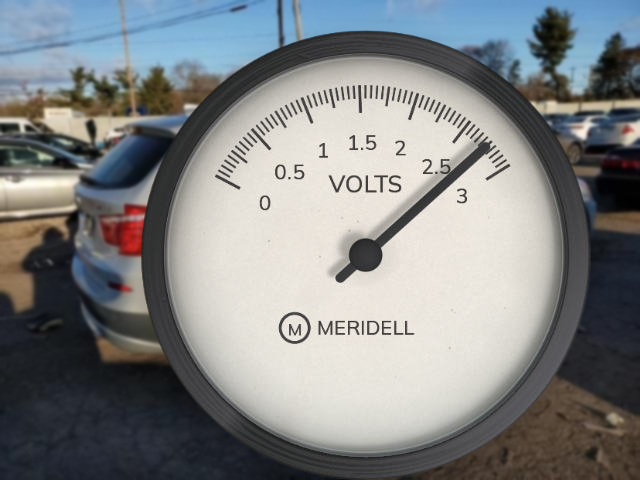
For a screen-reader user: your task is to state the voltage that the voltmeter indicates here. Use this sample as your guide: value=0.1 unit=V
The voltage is value=2.75 unit=V
